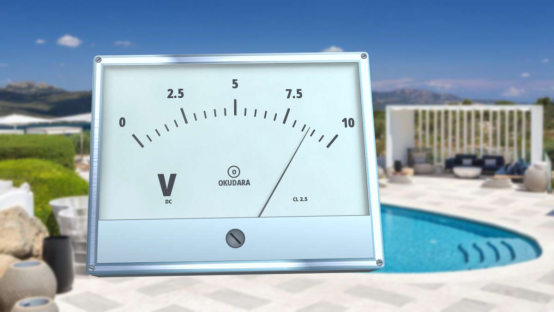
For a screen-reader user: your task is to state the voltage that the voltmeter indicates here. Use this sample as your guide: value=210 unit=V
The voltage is value=8.75 unit=V
